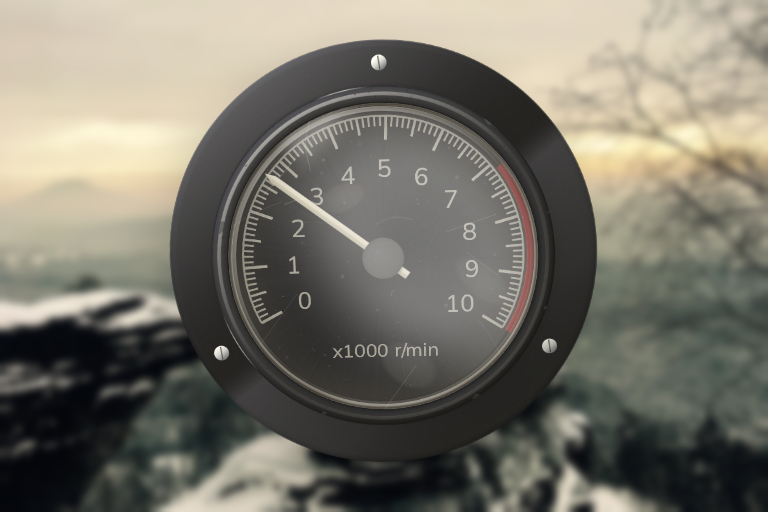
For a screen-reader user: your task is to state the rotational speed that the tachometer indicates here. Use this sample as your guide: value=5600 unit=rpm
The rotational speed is value=2700 unit=rpm
